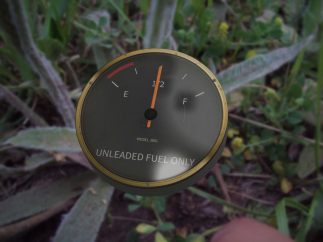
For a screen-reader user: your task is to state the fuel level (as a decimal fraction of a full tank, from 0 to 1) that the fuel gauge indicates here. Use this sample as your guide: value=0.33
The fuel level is value=0.5
